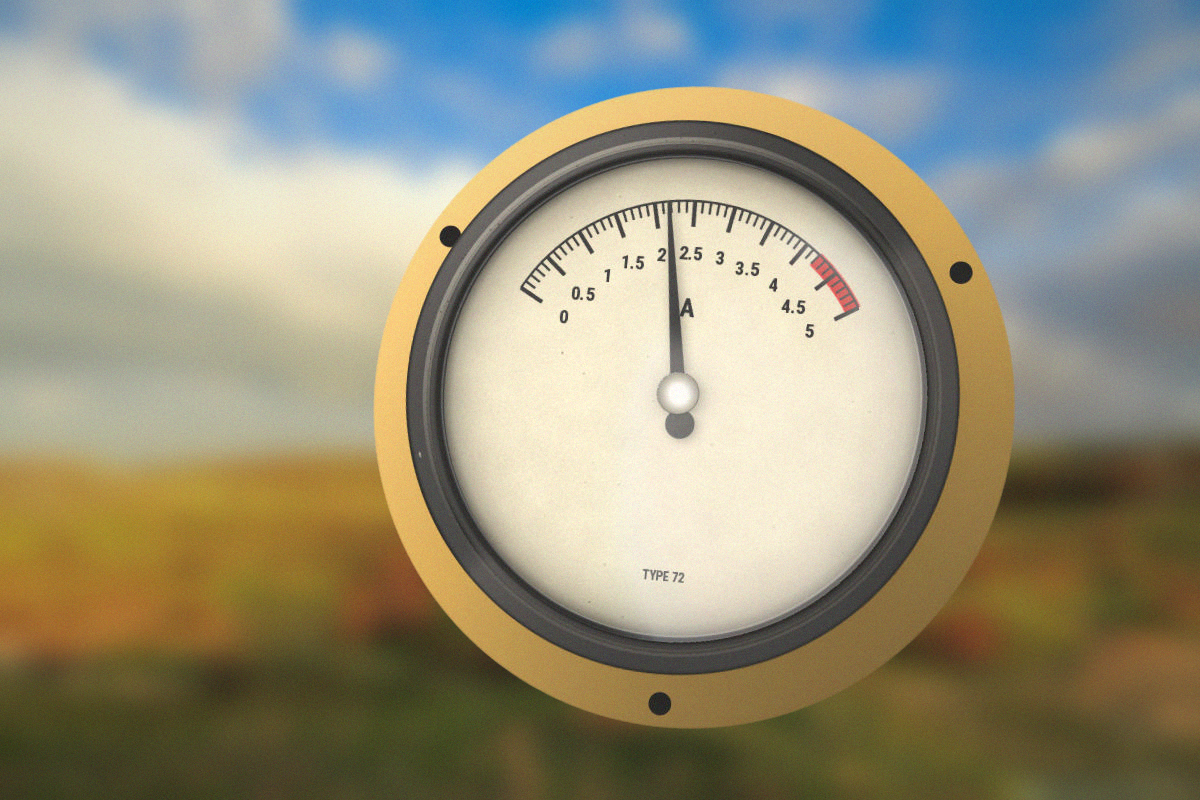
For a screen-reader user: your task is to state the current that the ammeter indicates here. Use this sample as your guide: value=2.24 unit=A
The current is value=2.2 unit=A
